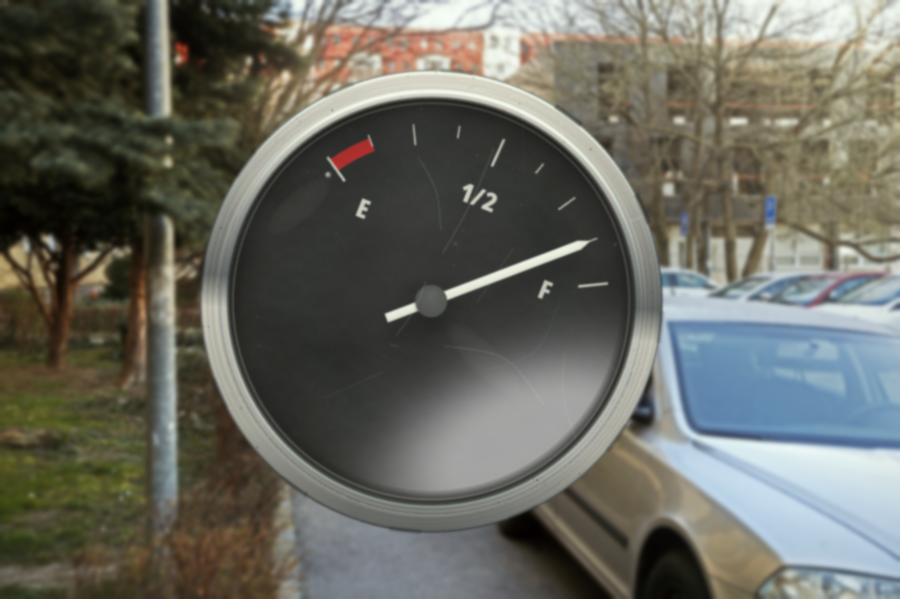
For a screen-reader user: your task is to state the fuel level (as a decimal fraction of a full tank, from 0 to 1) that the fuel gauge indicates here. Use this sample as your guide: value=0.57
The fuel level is value=0.875
